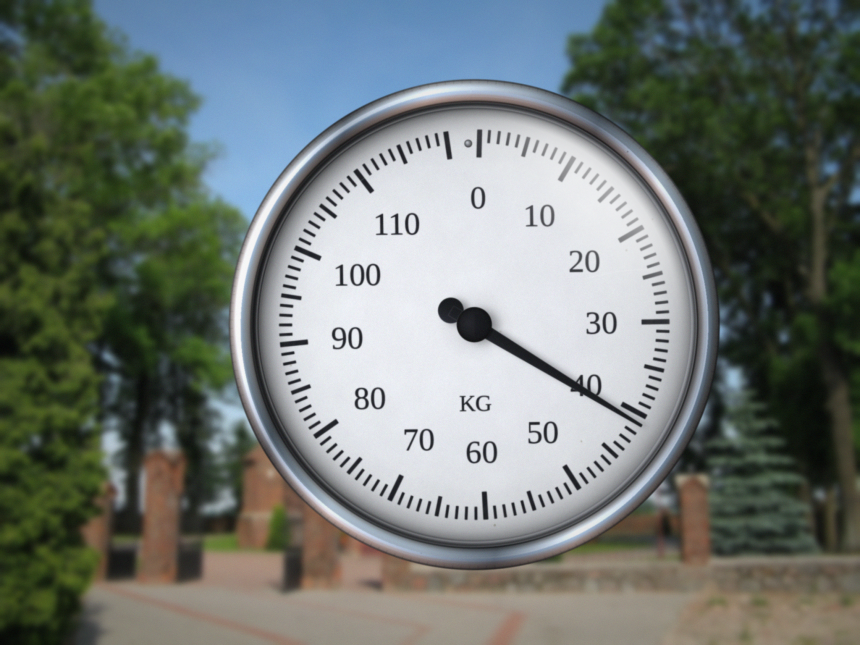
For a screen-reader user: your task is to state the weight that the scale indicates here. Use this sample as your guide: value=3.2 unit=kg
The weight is value=41 unit=kg
